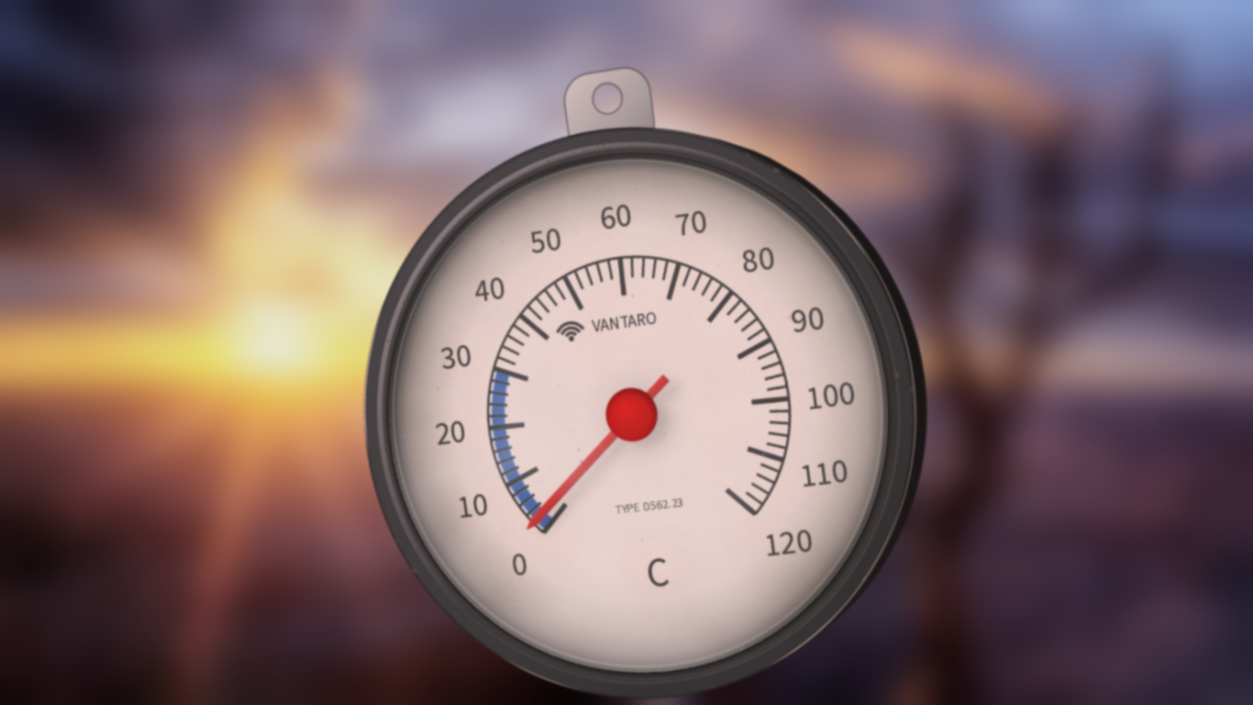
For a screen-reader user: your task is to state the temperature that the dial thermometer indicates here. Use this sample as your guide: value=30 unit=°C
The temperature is value=2 unit=°C
